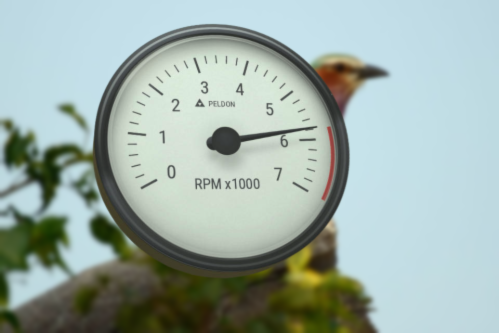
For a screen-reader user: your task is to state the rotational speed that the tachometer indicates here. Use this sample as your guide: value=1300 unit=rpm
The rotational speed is value=5800 unit=rpm
